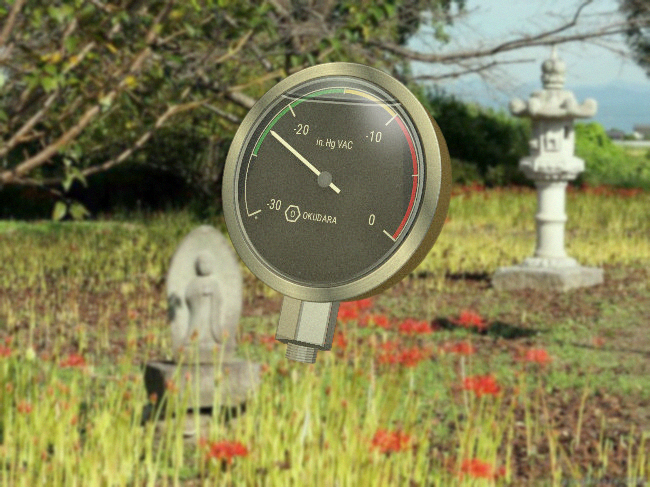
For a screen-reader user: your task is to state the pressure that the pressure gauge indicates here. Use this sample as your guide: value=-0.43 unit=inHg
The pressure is value=-22.5 unit=inHg
